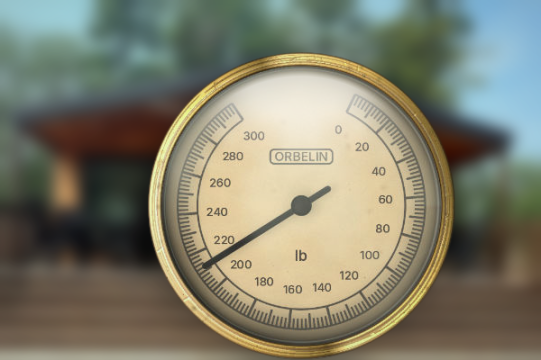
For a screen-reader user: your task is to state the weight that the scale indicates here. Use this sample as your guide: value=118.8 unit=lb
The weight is value=212 unit=lb
